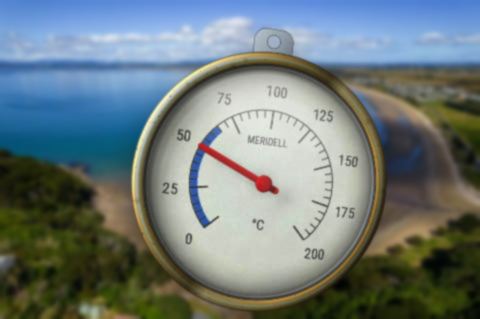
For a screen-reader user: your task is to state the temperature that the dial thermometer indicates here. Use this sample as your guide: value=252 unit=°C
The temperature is value=50 unit=°C
